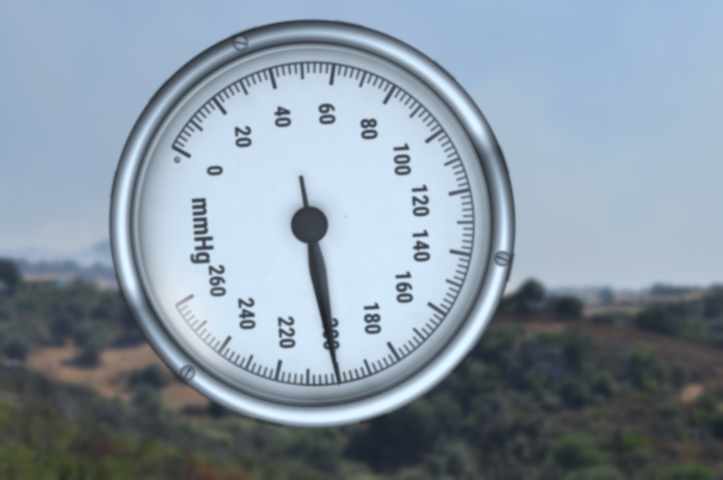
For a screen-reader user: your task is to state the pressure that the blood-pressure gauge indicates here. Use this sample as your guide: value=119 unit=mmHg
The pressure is value=200 unit=mmHg
